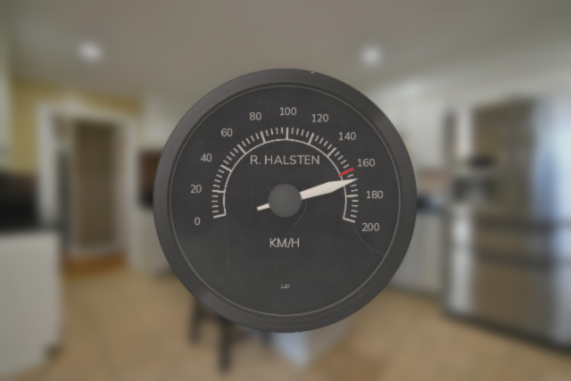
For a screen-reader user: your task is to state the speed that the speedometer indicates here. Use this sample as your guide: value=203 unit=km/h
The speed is value=168 unit=km/h
